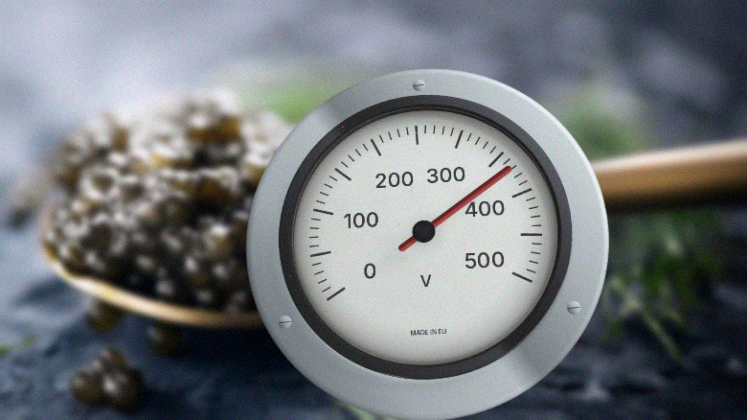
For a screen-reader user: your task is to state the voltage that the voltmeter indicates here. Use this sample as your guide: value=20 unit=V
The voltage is value=370 unit=V
